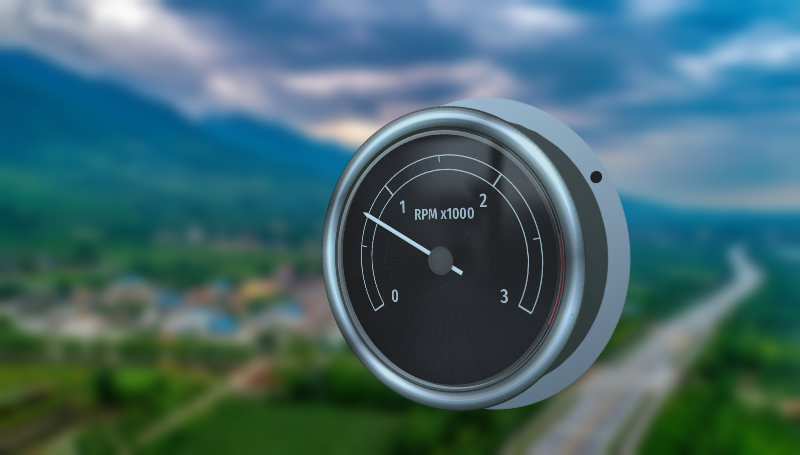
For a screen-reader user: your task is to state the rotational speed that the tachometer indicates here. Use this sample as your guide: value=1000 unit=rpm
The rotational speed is value=750 unit=rpm
